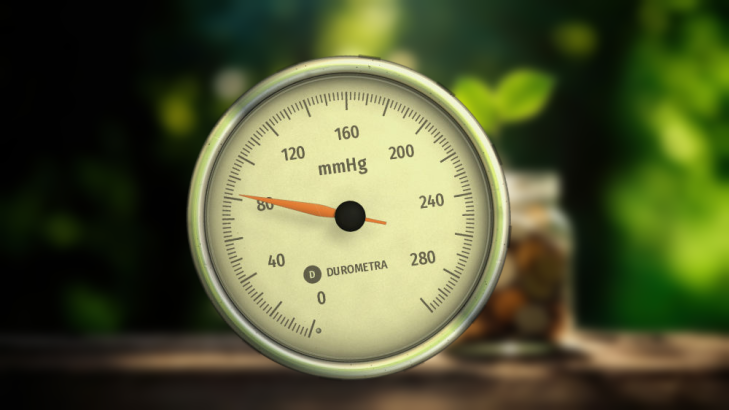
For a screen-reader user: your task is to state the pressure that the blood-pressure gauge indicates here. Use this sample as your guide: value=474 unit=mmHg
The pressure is value=82 unit=mmHg
